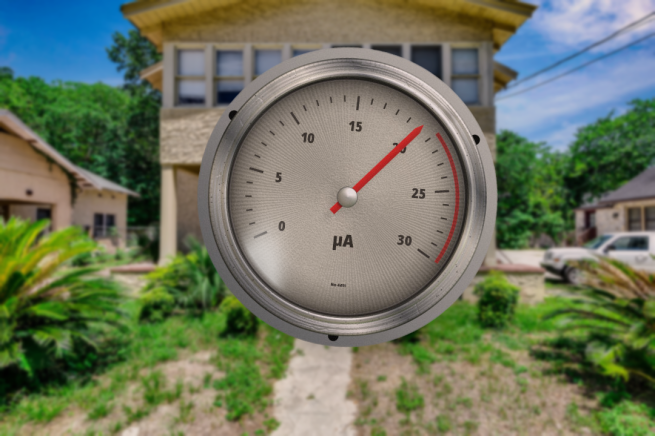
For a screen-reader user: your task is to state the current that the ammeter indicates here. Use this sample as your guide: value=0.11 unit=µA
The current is value=20 unit=µA
